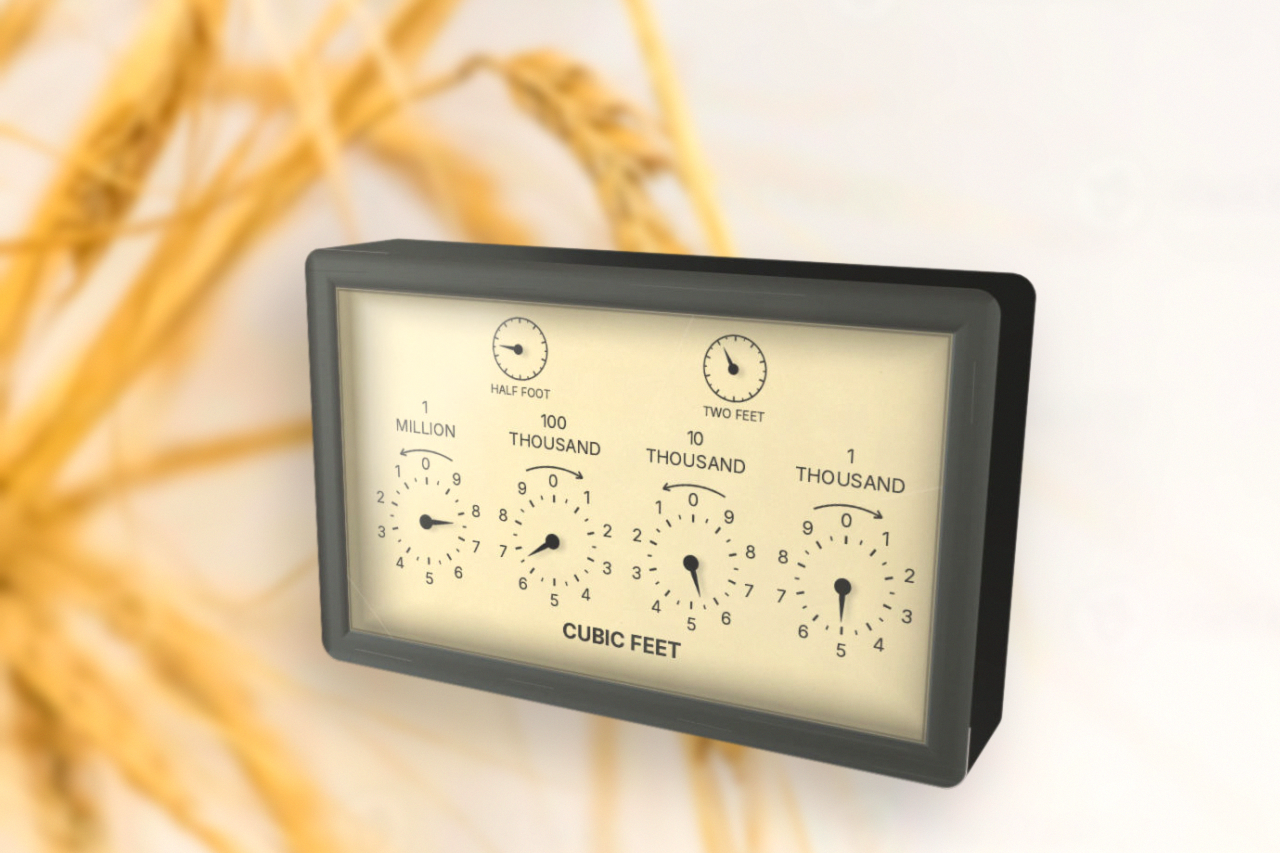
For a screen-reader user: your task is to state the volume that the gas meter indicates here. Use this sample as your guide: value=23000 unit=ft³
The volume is value=765500 unit=ft³
